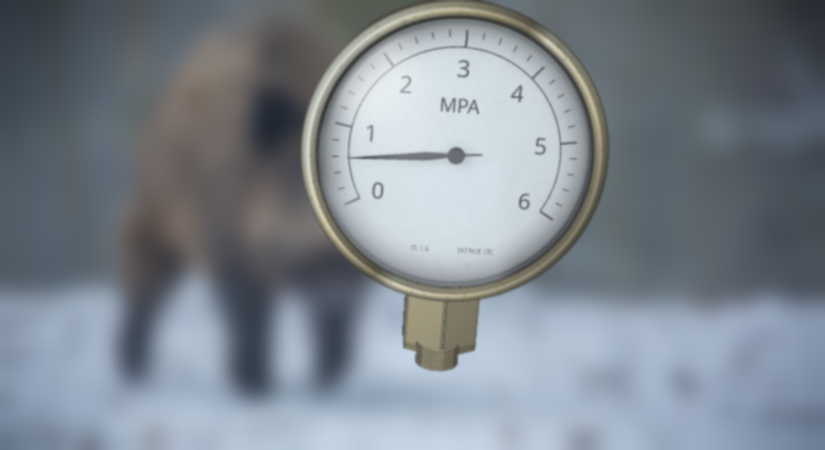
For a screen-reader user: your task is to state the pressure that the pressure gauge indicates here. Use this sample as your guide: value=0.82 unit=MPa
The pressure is value=0.6 unit=MPa
